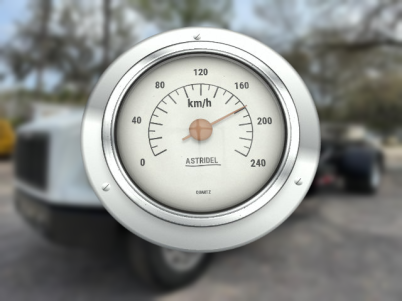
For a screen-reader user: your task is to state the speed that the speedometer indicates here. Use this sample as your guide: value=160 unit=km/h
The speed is value=180 unit=km/h
